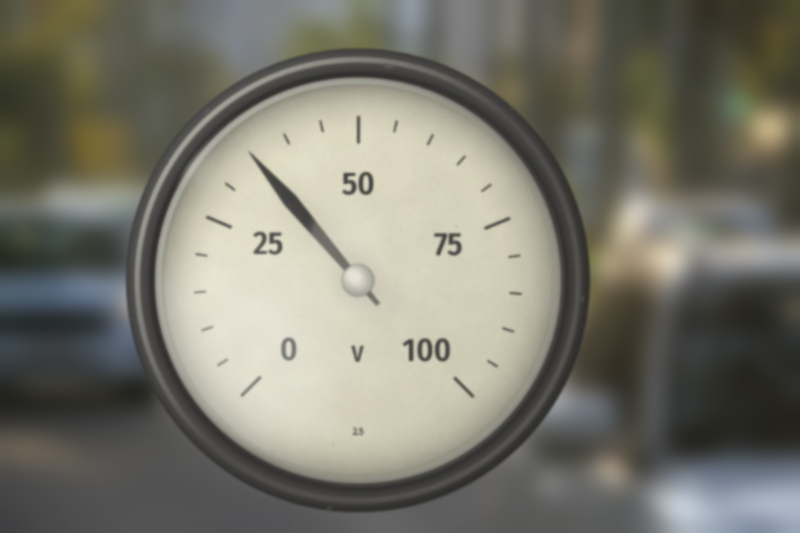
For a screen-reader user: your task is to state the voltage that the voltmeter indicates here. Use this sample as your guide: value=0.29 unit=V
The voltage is value=35 unit=V
